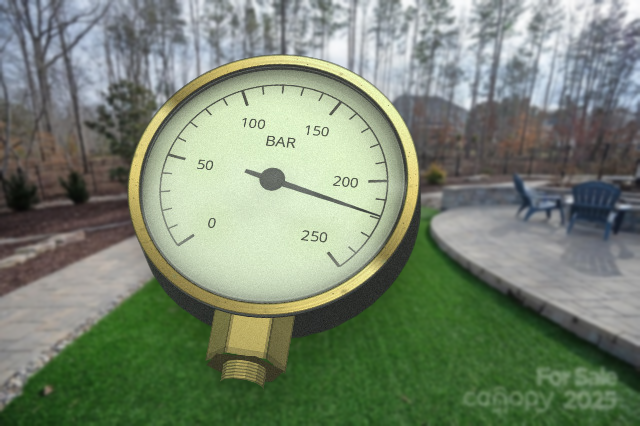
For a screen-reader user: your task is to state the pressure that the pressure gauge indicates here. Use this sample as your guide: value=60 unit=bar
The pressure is value=220 unit=bar
